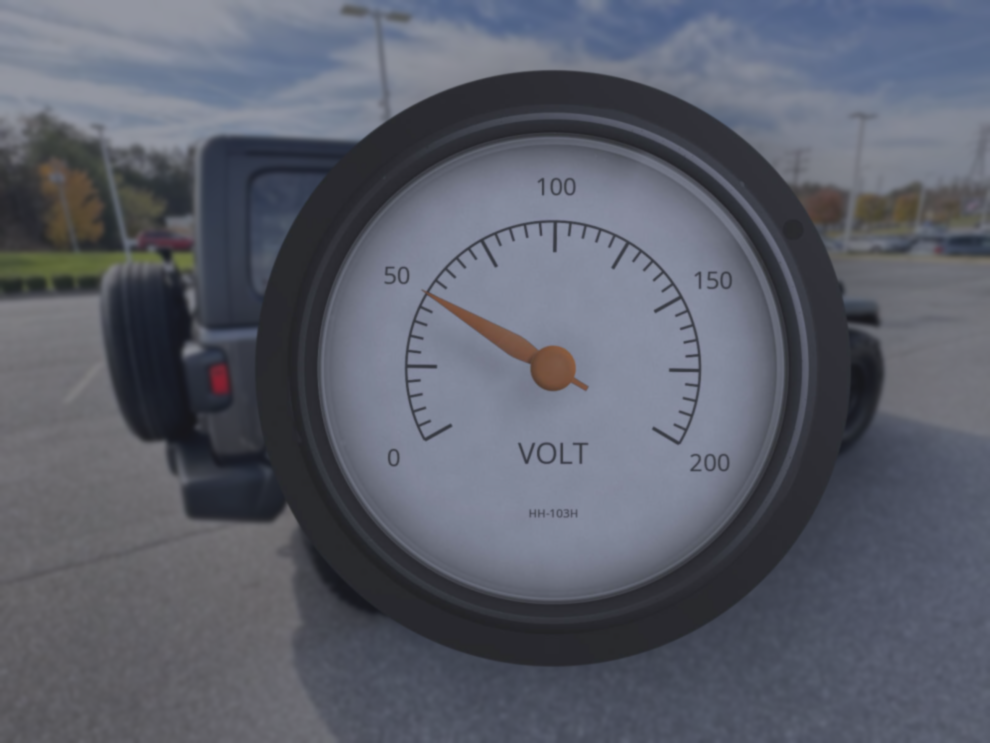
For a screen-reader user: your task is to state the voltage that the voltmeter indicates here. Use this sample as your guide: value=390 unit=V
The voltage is value=50 unit=V
